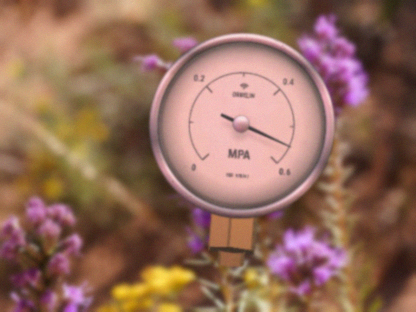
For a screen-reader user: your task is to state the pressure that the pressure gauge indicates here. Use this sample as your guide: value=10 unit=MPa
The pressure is value=0.55 unit=MPa
